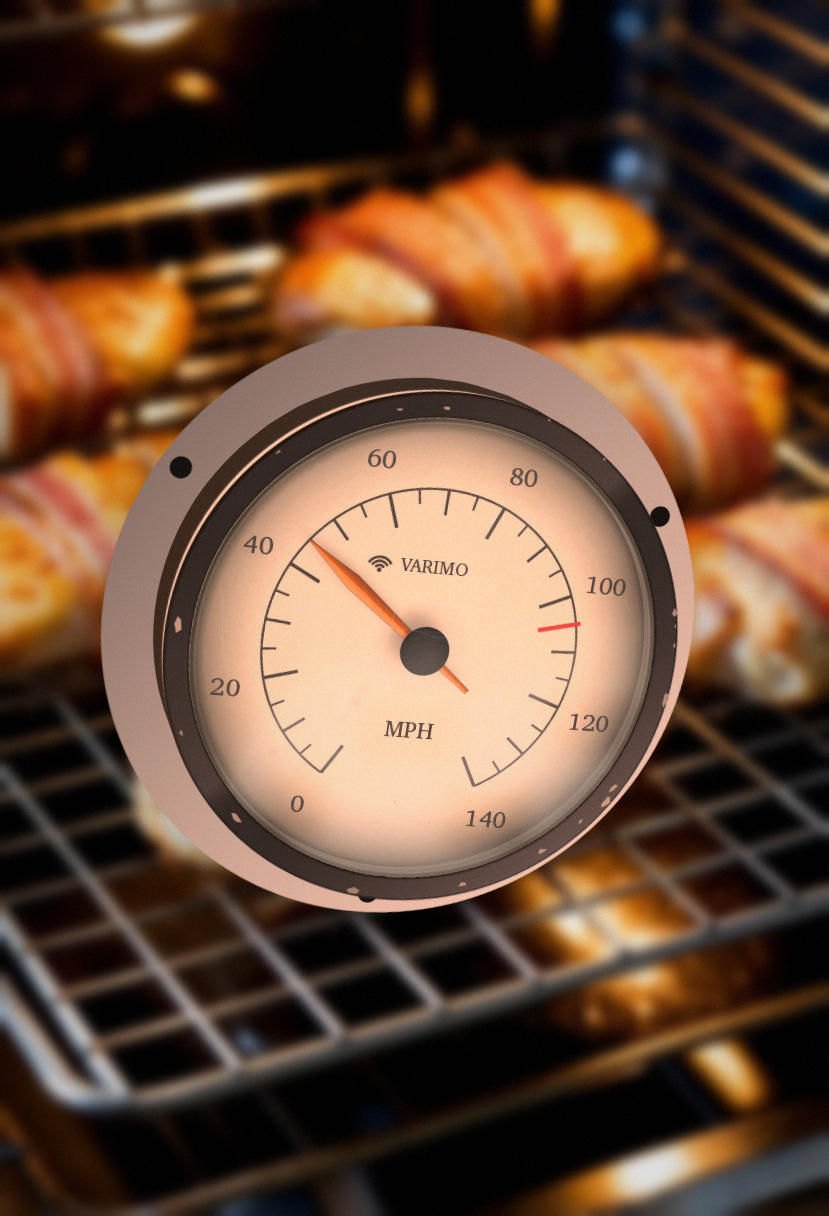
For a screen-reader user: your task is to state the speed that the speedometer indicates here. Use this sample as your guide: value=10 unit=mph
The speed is value=45 unit=mph
